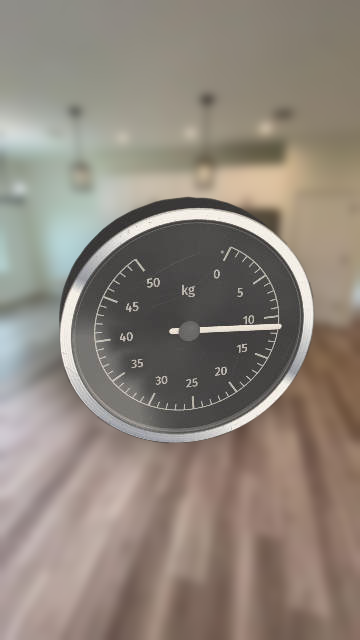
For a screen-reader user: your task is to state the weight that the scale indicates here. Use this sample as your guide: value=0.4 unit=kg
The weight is value=11 unit=kg
